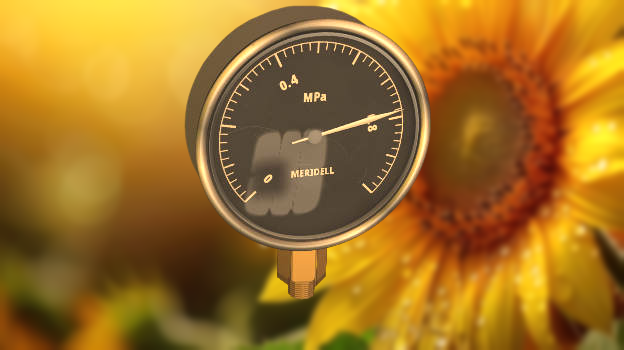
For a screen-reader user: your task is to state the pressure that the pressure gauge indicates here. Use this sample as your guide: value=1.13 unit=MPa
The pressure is value=0.78 unit=MPa
